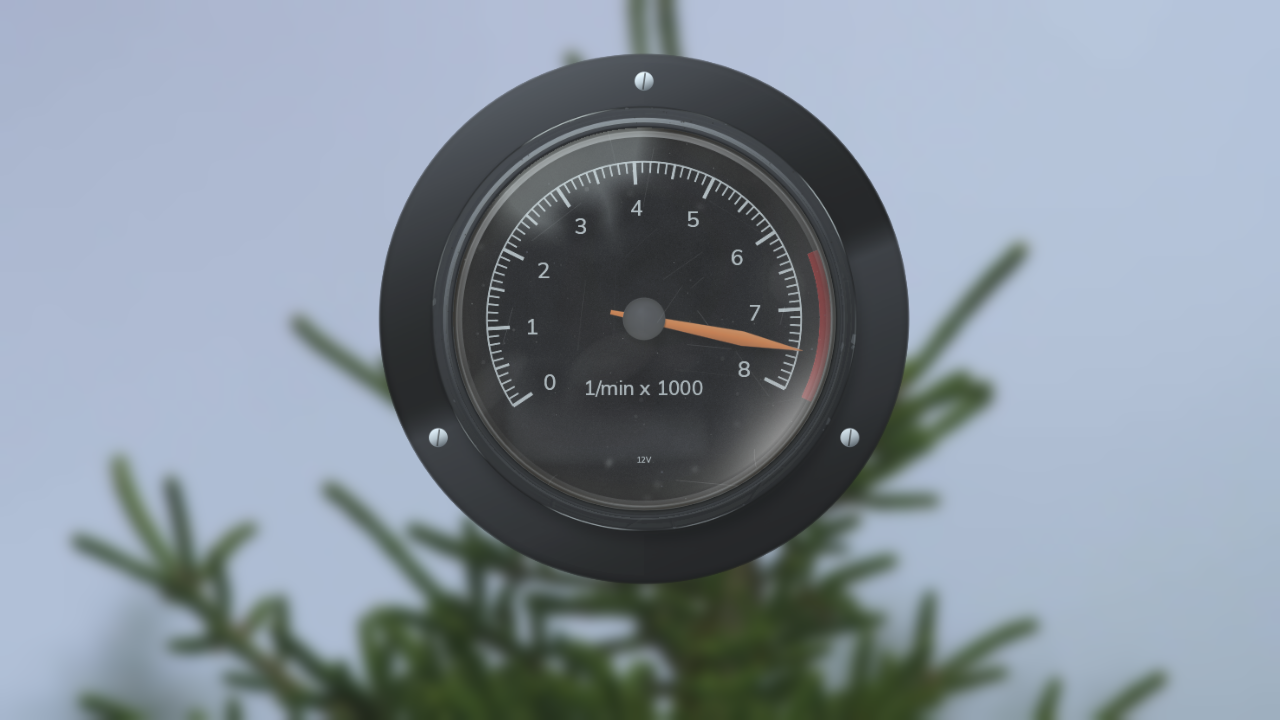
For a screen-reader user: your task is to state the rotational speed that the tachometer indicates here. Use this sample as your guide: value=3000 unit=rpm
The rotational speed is value=7500 unit=rpm
